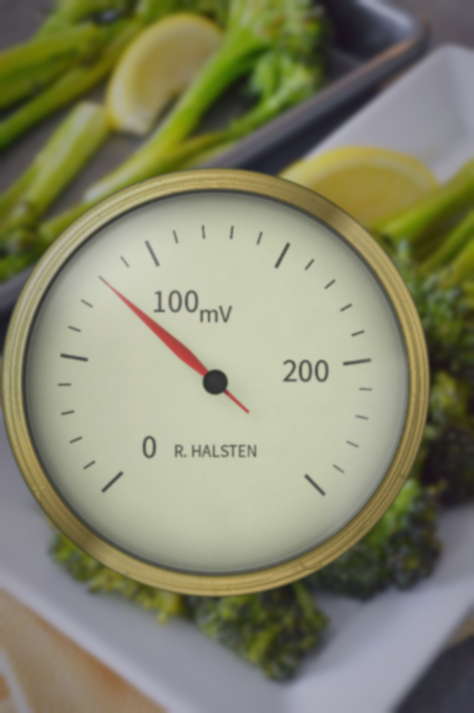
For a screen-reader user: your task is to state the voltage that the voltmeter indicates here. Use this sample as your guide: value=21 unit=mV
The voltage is value=80 unit=mV
